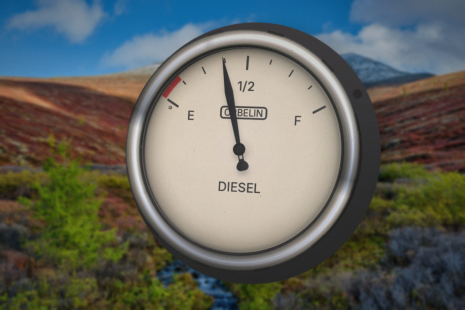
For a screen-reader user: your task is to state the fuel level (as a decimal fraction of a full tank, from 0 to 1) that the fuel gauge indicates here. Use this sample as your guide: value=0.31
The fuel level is value=0.375
